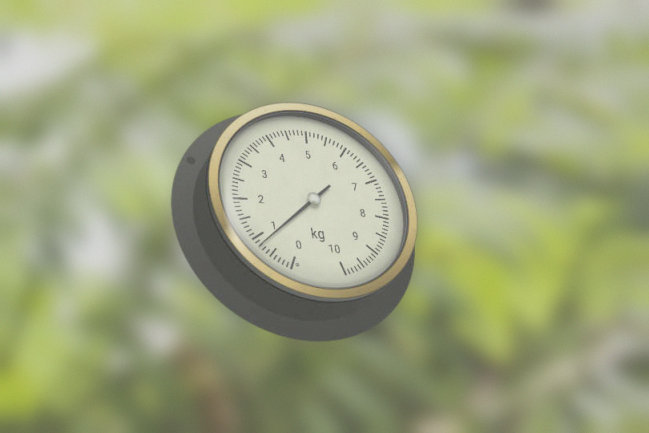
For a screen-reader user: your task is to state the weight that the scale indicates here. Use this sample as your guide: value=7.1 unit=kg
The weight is value=0.8 unit=kg
